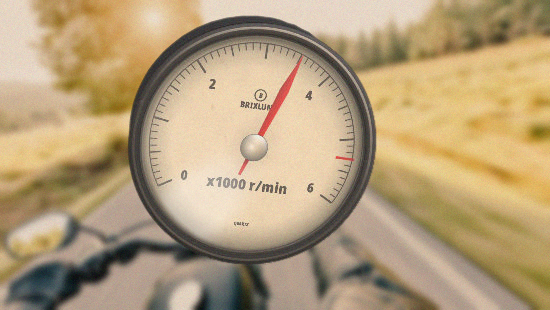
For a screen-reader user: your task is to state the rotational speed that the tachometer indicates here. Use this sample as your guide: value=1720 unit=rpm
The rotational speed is value=3500 unit=rpm
